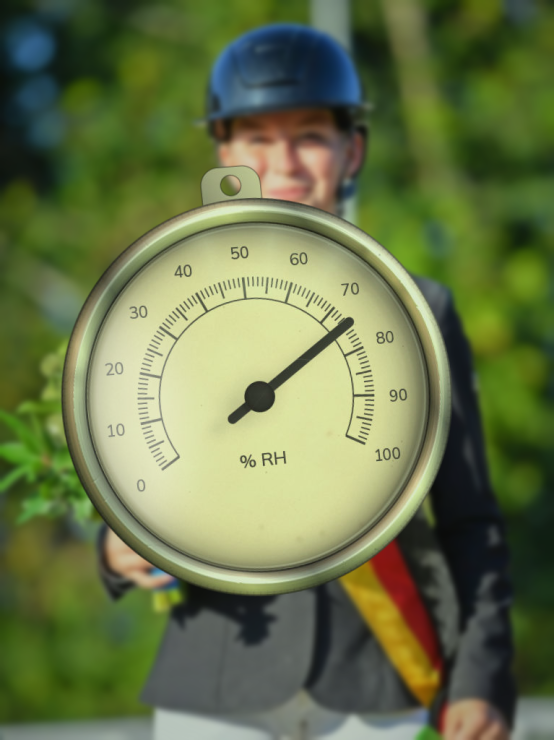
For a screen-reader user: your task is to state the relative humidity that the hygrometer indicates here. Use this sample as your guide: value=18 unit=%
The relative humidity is value=74 unit=%
